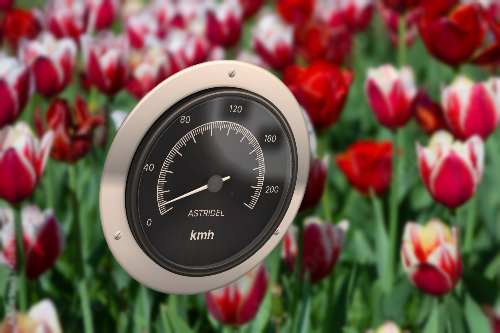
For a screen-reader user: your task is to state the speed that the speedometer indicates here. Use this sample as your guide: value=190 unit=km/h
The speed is value=10 unit=km/h
